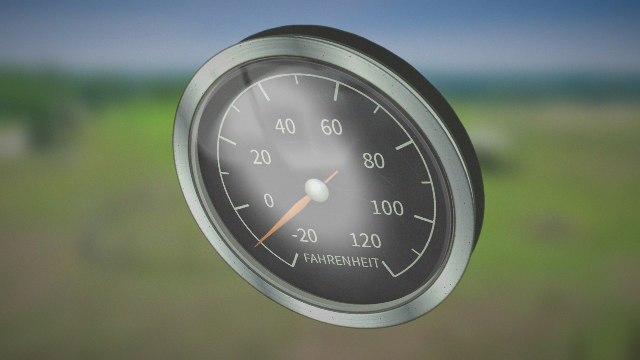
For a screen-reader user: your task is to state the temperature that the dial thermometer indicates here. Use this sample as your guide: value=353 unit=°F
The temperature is value=-10 unit=°F
